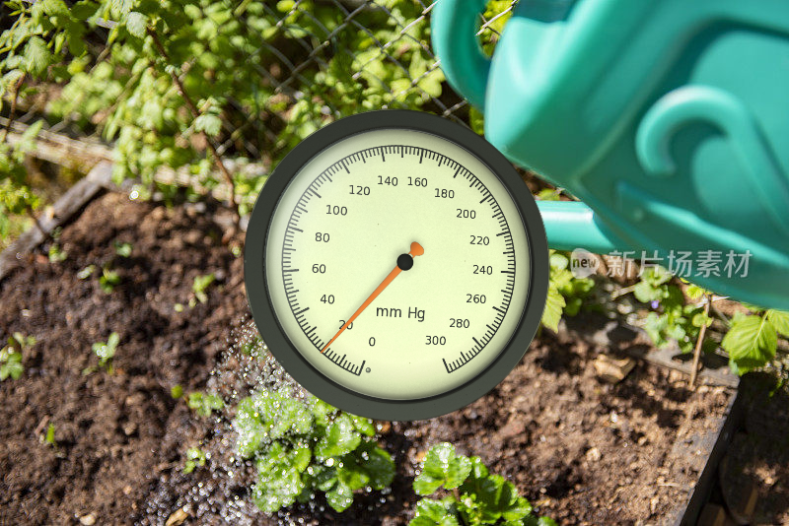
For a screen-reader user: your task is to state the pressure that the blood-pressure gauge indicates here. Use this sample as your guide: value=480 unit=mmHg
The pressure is value=20 unit=mmHg
